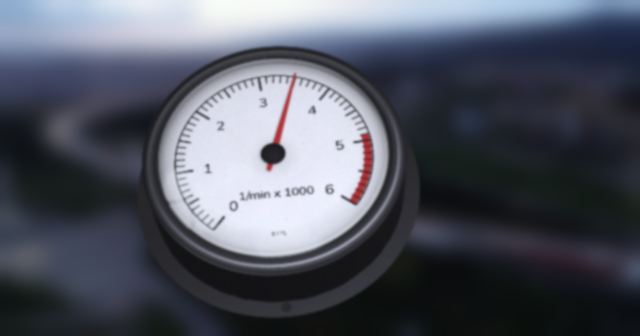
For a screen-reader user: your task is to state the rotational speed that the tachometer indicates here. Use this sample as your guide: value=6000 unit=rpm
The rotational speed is value=3500 unit=rpm
